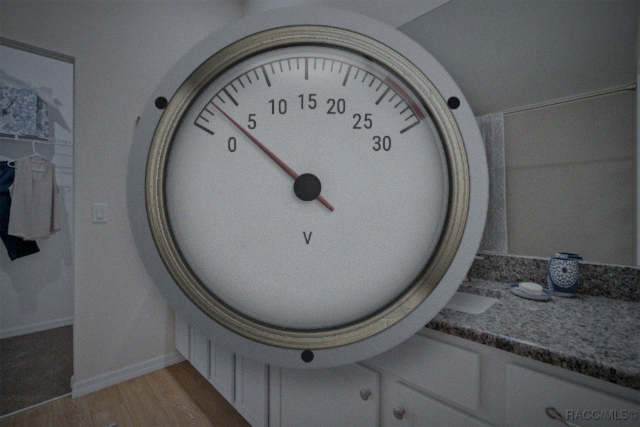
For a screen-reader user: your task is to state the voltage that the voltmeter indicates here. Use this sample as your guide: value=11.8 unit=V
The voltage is value=3 unit=V
